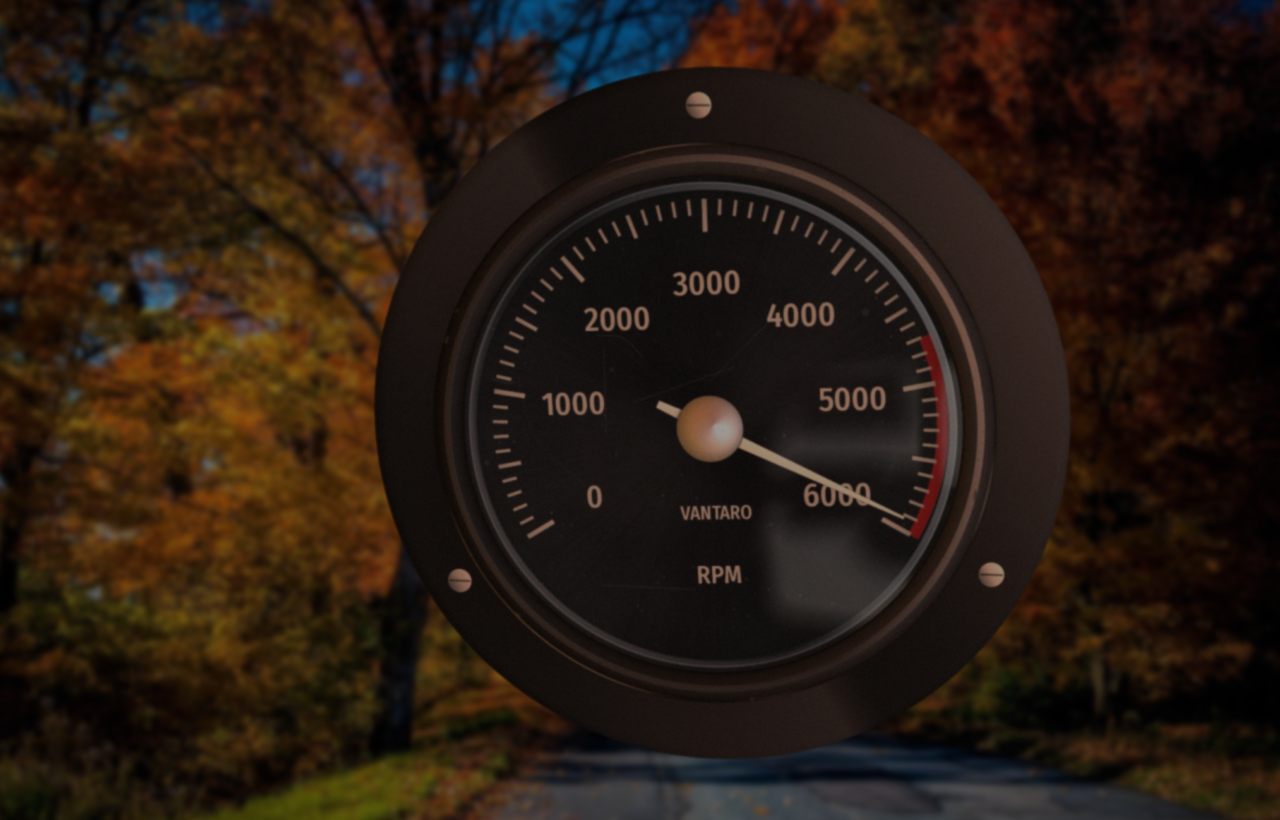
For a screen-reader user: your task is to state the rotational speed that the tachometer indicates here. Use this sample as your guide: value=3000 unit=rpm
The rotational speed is value=5900 unit=rpm
